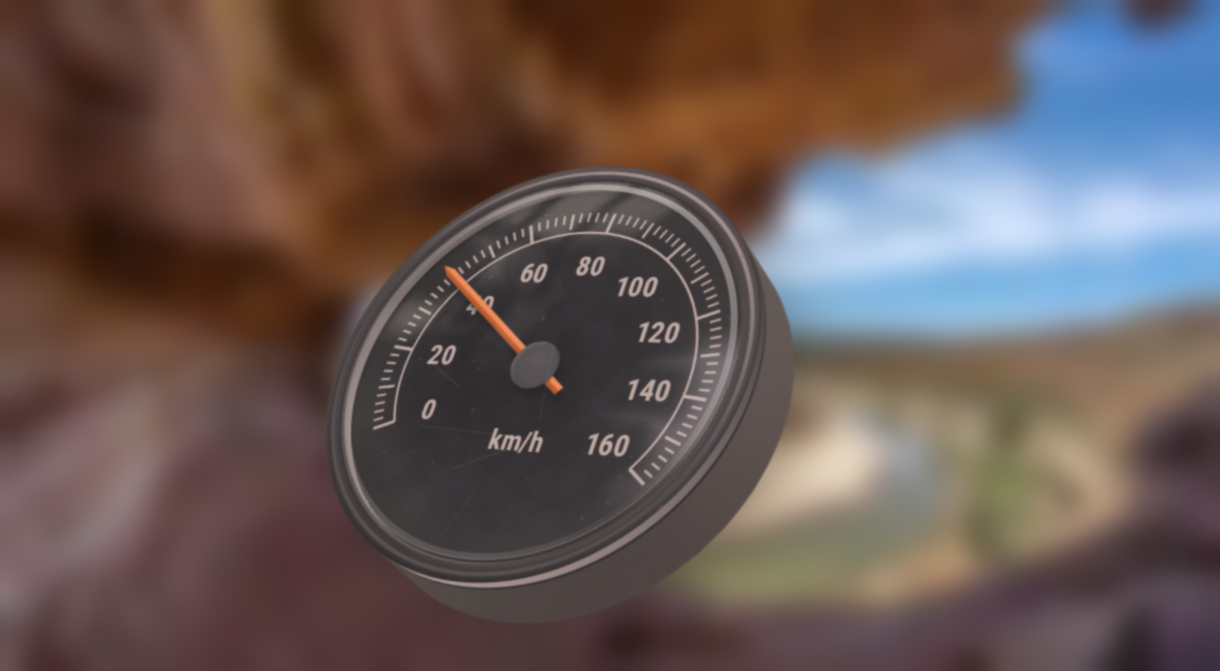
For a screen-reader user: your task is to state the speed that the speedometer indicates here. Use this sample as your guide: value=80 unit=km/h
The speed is value=40 unit=km/h
